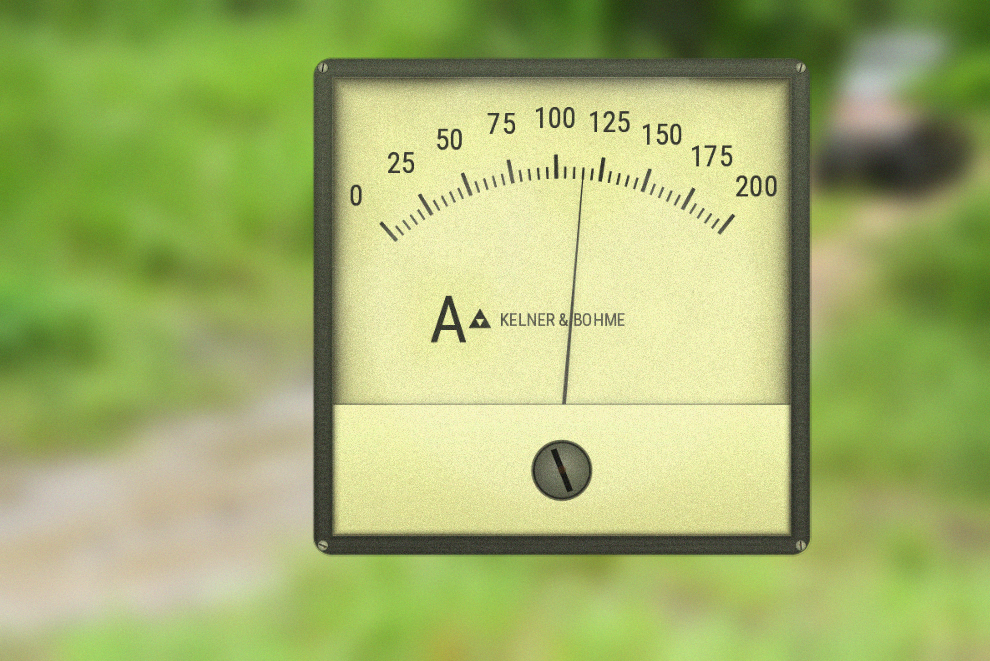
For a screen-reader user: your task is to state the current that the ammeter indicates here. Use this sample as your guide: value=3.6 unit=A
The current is value=115 unit=A
